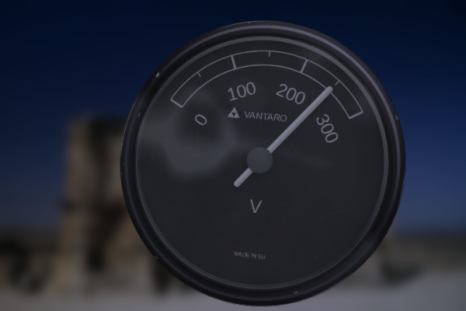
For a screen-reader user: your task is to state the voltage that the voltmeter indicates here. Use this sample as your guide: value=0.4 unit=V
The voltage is value=250 unit=V
